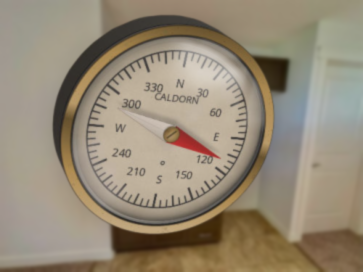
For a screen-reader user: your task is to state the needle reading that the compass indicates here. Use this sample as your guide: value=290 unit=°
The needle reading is value=110 unit=°
